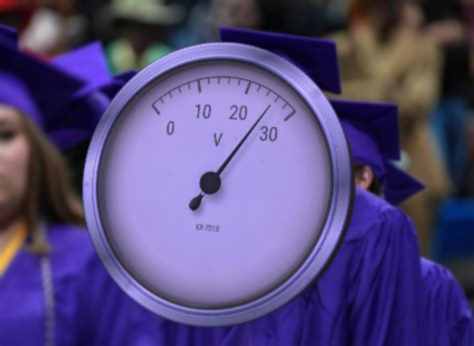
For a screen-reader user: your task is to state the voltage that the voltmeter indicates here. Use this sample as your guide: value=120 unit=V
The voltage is value=26 unit=V
